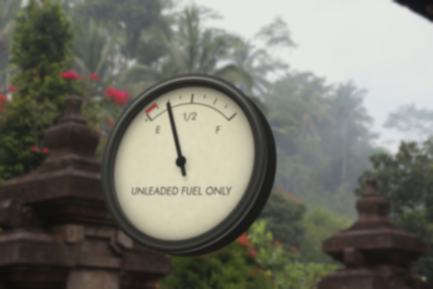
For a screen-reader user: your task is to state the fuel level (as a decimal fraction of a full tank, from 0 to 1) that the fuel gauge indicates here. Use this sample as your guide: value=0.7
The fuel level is value=0.25
